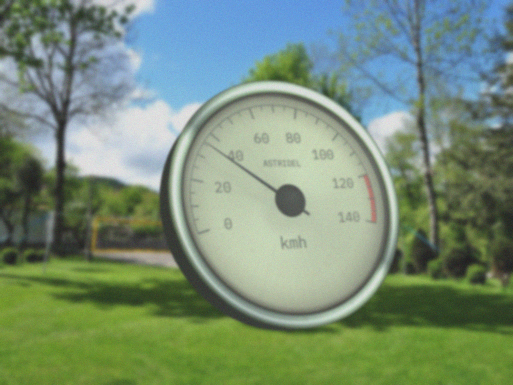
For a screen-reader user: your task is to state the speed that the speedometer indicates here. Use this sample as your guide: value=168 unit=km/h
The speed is value=35 unit=km/h
